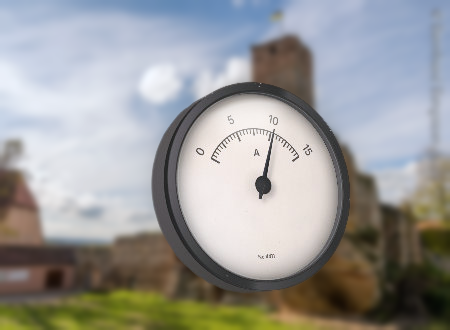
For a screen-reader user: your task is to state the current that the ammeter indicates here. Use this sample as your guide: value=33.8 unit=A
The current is value=10 unit=A
